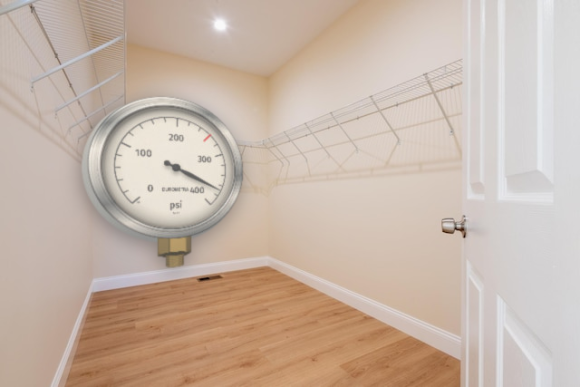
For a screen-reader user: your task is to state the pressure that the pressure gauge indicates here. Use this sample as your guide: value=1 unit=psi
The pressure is value=370 unit=psi
